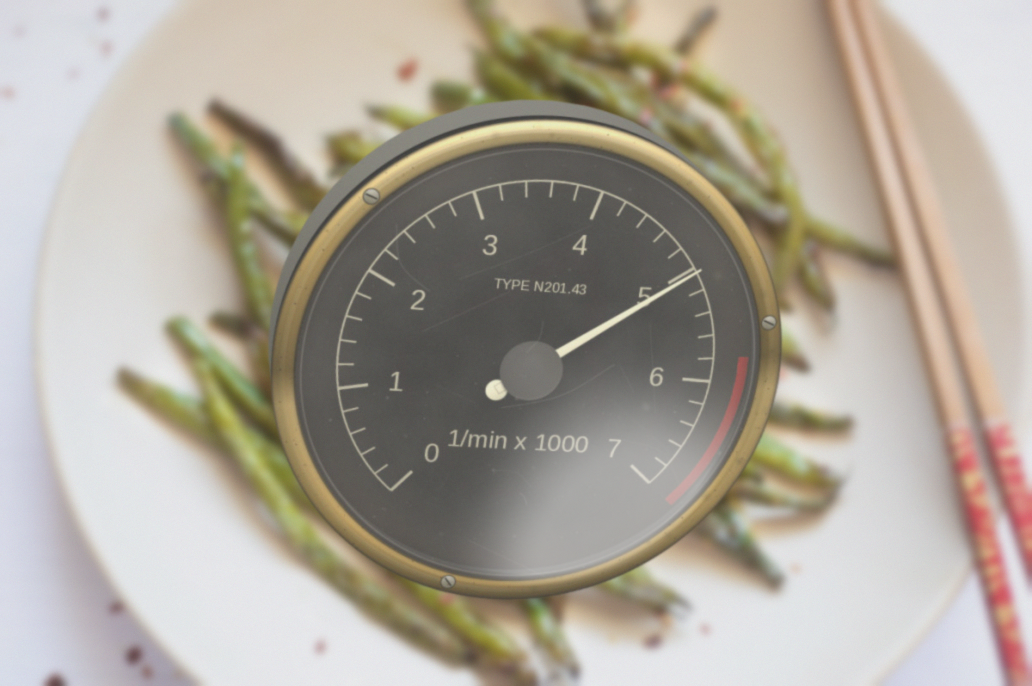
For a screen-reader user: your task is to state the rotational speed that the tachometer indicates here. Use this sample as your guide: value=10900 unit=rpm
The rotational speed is value=5000 unit=rpm
